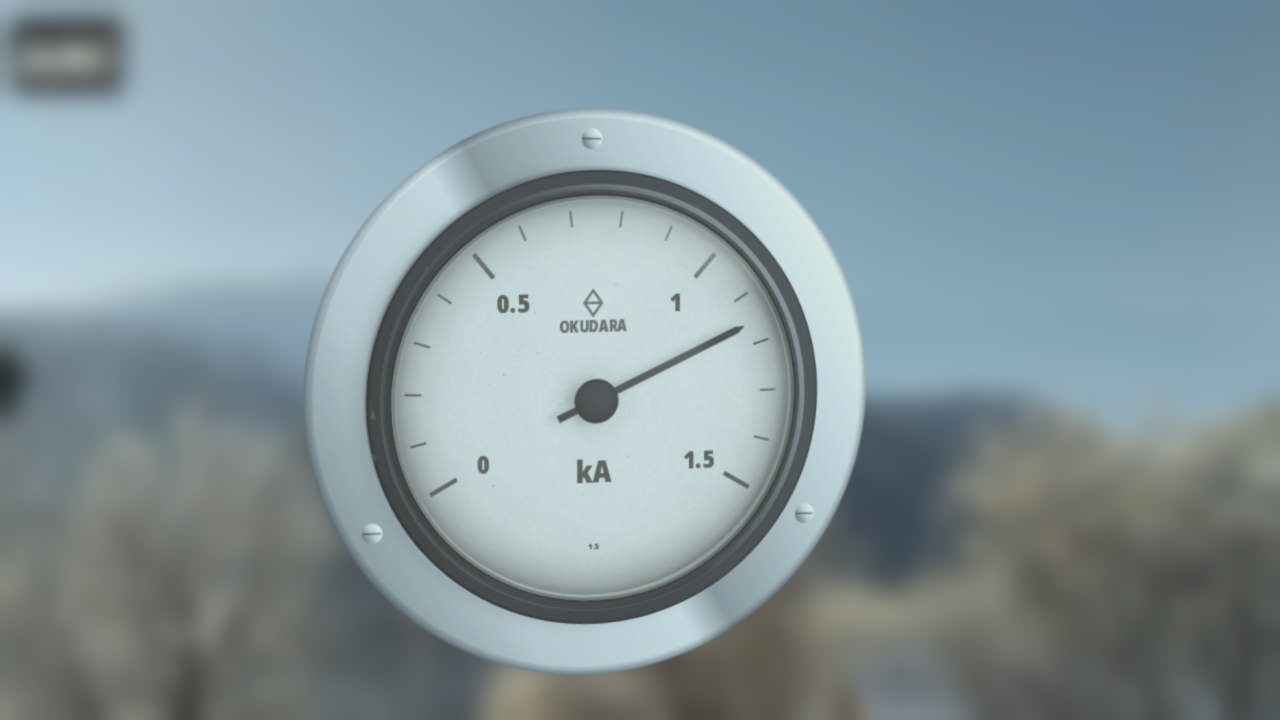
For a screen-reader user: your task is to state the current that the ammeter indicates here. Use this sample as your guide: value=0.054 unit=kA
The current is value=1.15 unit=kA
